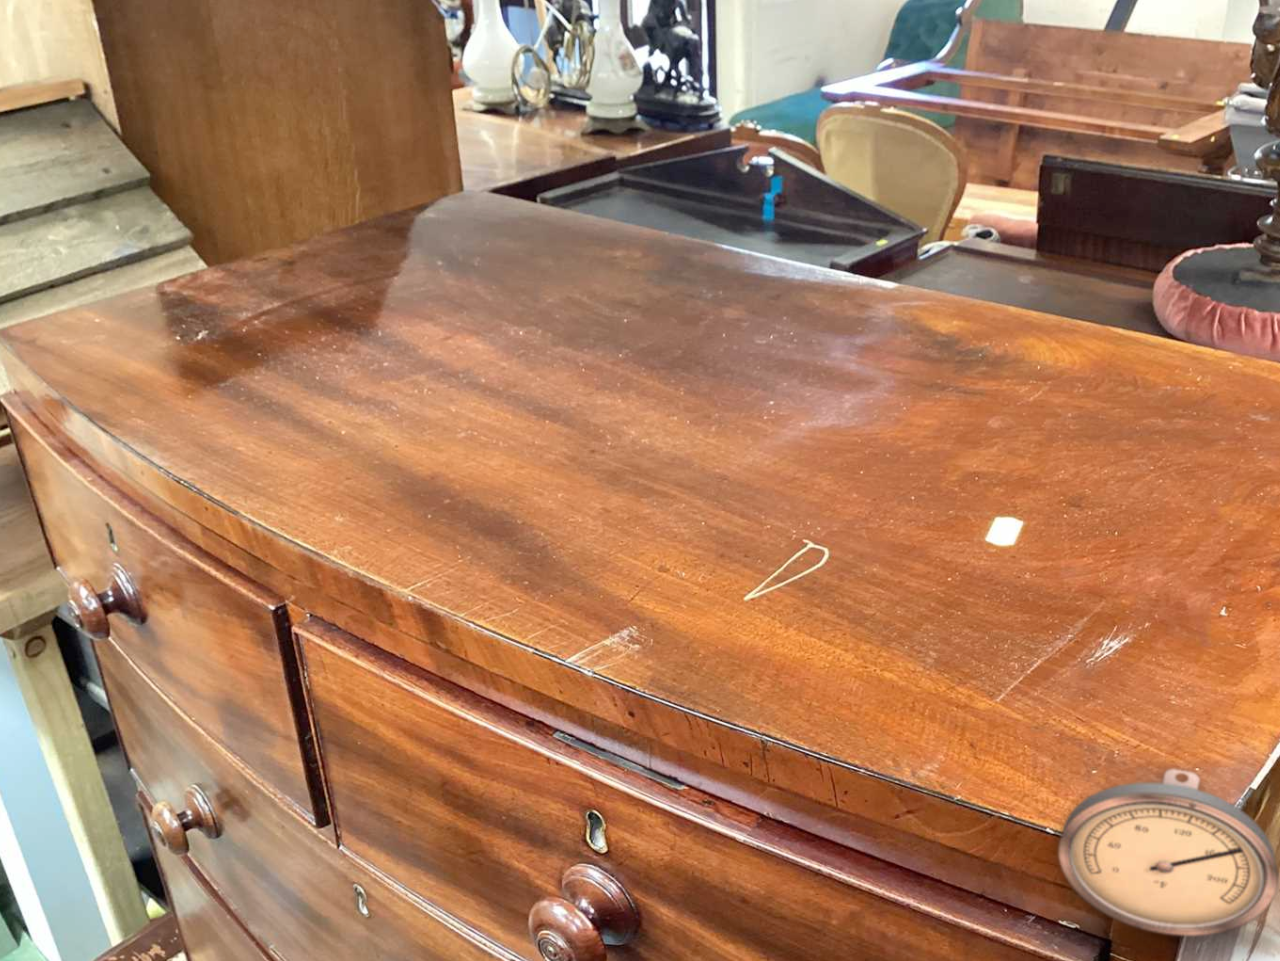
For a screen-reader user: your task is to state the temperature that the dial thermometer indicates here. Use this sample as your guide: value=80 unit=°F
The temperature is value=160 unit=°F
